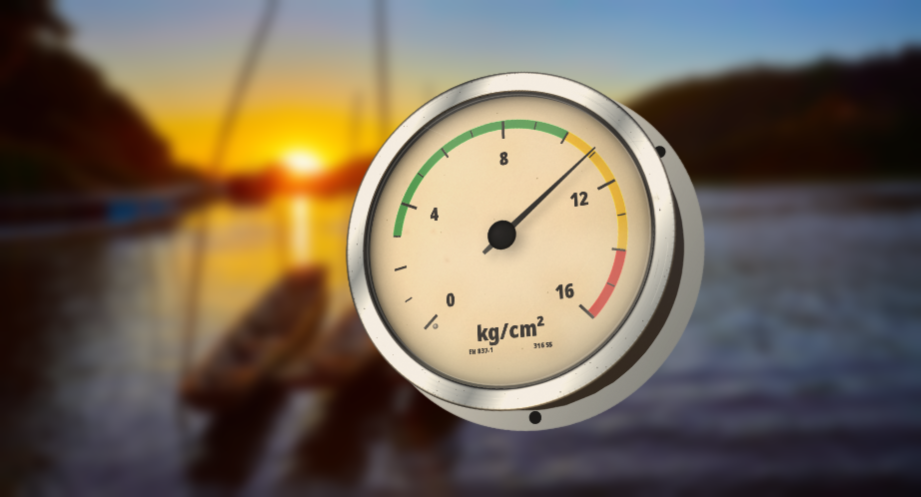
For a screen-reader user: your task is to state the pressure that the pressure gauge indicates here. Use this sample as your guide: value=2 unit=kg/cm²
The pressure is value=11 unit=kg/cm²
